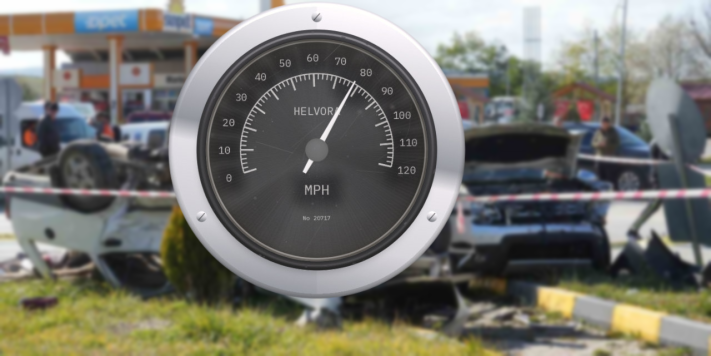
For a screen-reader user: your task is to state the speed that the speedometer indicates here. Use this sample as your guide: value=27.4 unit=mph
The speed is value=78 unit=mph
